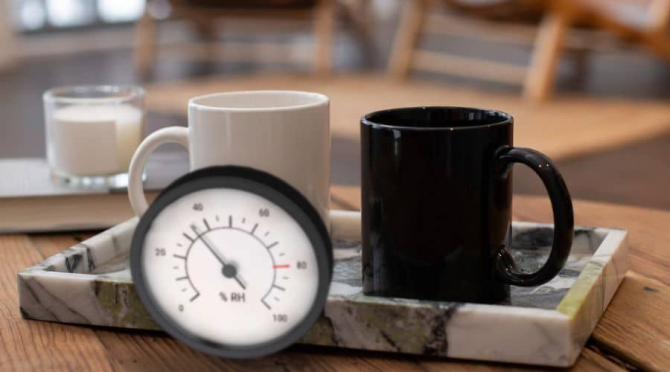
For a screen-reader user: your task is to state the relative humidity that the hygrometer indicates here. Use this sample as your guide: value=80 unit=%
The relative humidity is value=35 unit=%
